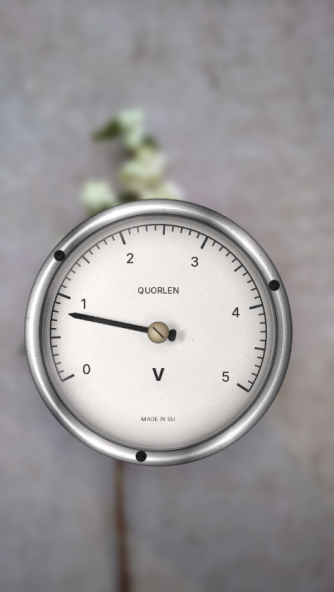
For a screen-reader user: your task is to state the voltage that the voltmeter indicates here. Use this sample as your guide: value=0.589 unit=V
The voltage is value=0.8 unit=V
